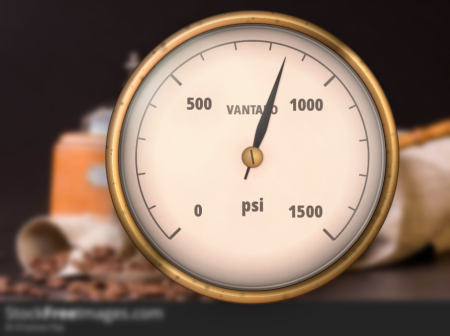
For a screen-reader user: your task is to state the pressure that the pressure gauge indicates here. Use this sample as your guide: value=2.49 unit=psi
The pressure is value=850 unit=psi
